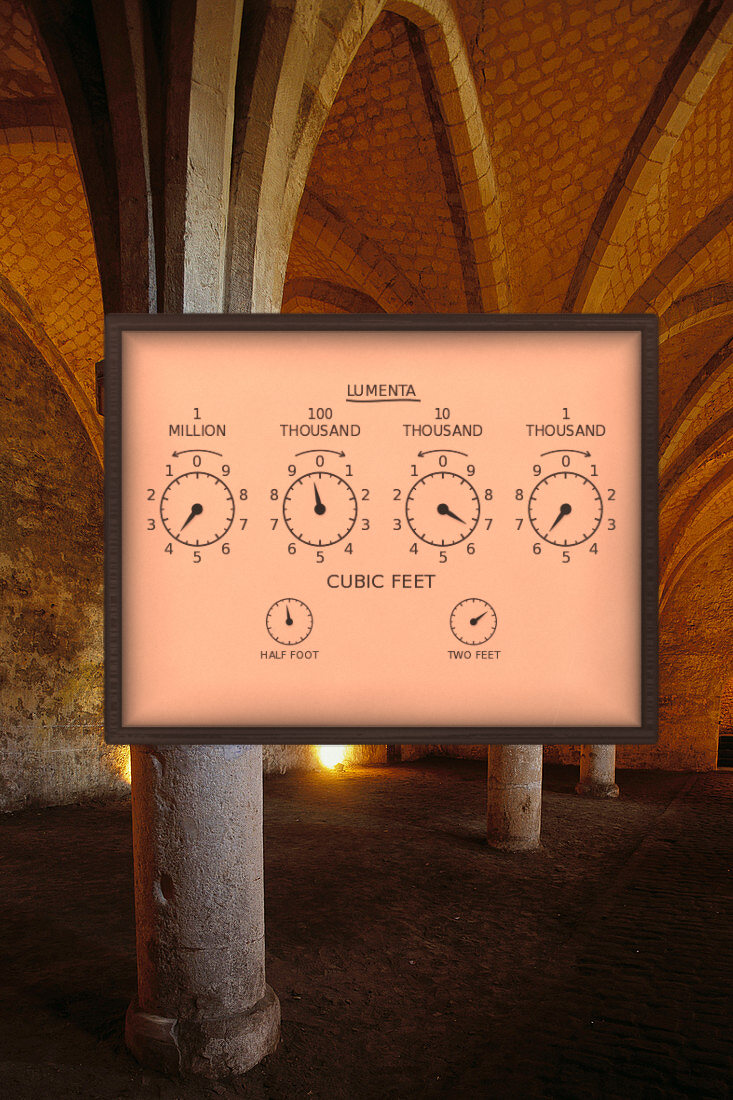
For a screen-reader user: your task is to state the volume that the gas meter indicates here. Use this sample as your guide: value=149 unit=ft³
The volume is value=396600 unit=ft³
